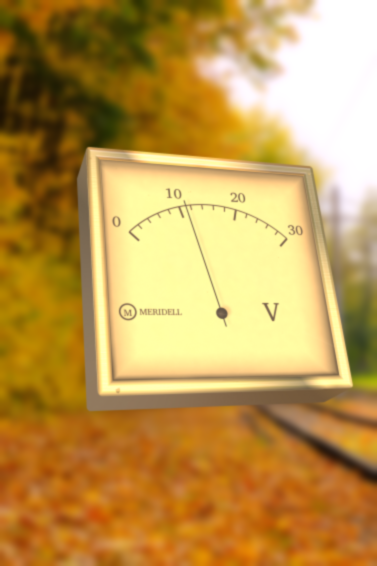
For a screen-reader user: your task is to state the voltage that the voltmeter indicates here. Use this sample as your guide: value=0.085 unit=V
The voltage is value=11 unit=V
